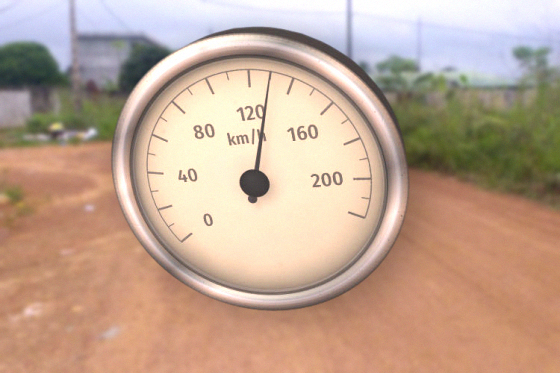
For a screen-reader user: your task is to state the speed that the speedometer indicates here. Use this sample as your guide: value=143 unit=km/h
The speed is value=130 unit=km/h
